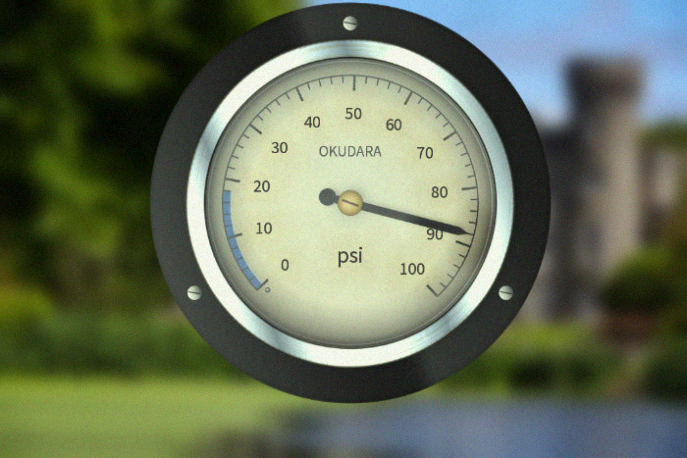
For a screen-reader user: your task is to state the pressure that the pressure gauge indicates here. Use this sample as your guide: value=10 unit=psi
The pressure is value=88 unit=psi
